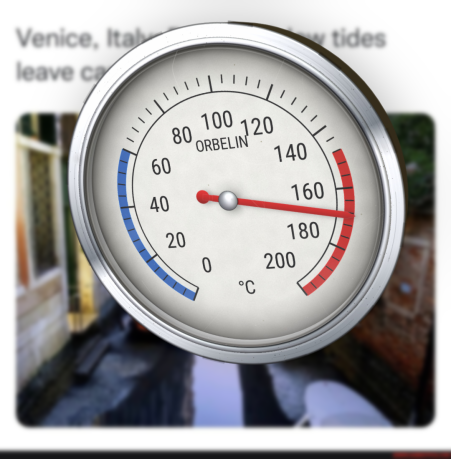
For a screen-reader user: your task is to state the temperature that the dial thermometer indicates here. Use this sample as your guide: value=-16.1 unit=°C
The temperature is value=168 unit=°C
